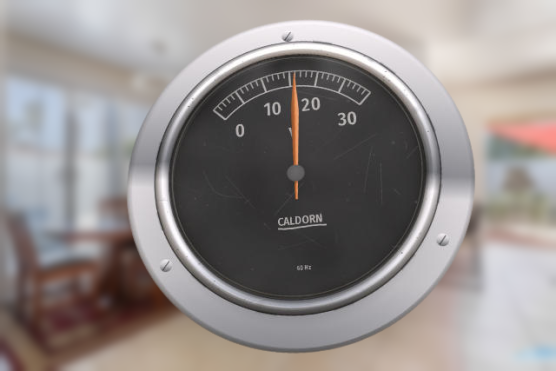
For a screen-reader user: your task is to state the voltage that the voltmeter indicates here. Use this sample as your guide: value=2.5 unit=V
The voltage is value=16 unit=V
